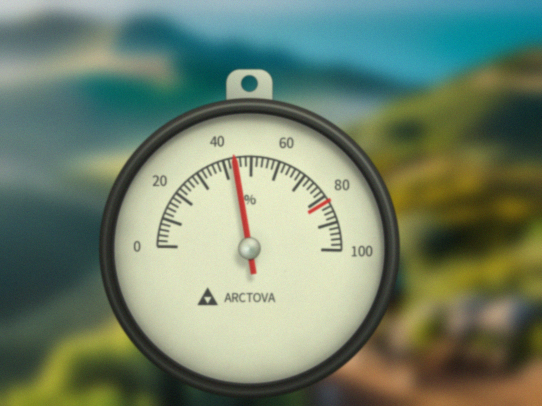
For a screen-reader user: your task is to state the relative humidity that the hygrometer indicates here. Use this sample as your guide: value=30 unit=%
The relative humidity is value=44 unit=%
